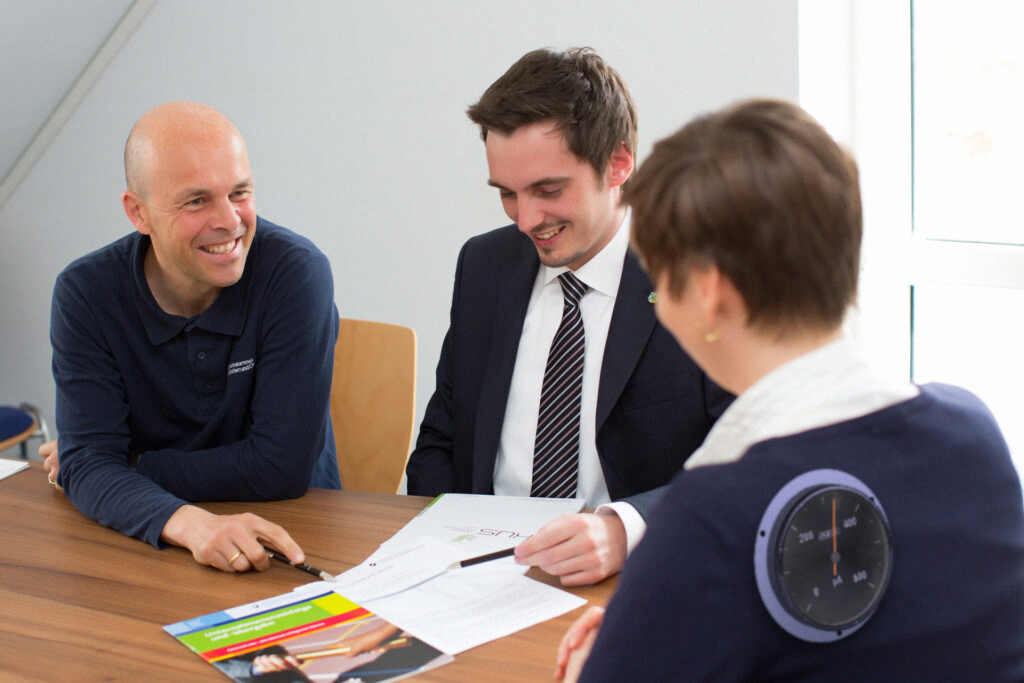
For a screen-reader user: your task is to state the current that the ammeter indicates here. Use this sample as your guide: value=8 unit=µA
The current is value=325 unit=µA
